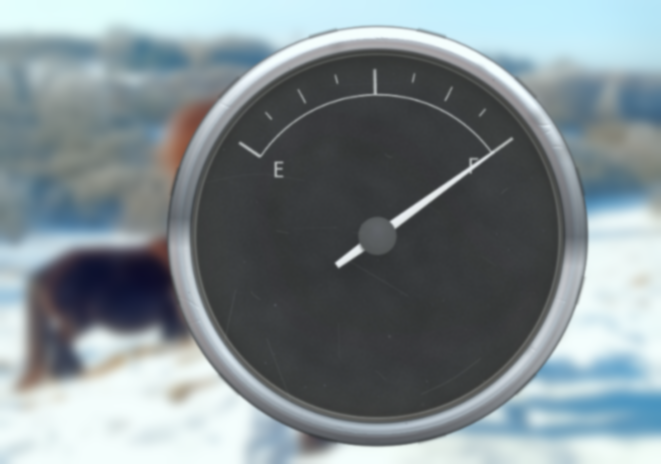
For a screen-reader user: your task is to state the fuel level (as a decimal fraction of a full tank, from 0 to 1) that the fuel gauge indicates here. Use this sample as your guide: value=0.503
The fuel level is value=1
